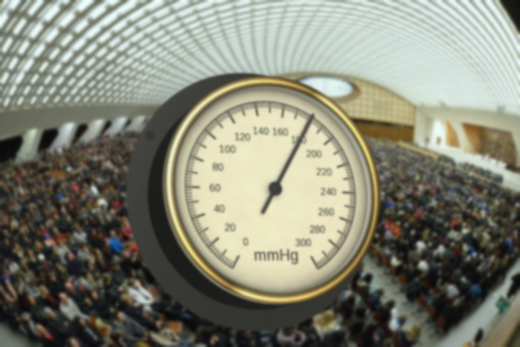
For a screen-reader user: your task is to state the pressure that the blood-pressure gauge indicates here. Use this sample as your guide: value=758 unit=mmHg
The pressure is value=180 unit=mmHg
